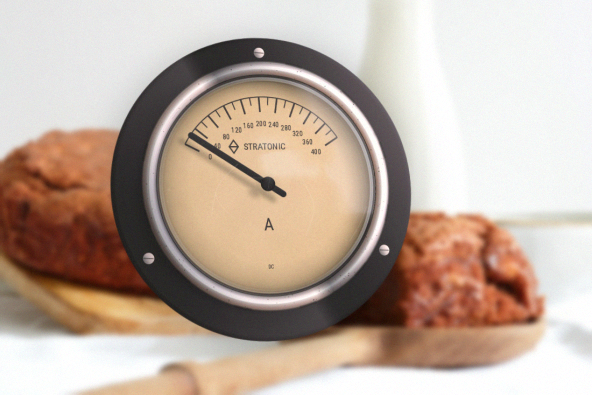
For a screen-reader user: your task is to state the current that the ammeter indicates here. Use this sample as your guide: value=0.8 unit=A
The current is value=20 unit=A
